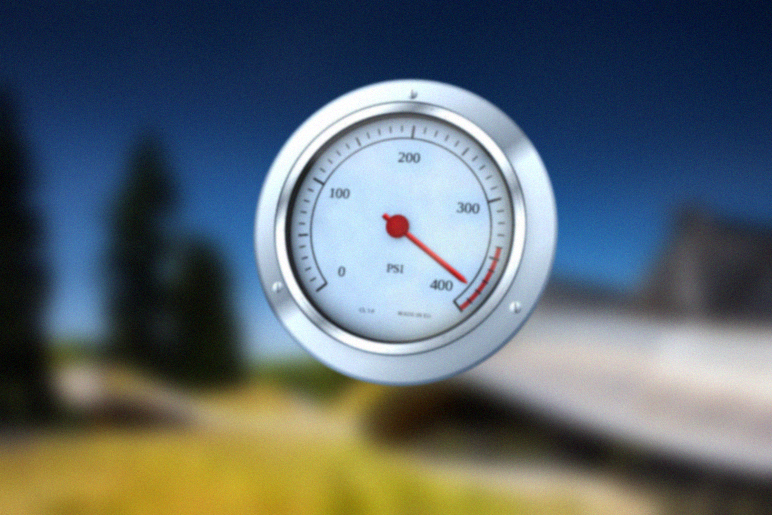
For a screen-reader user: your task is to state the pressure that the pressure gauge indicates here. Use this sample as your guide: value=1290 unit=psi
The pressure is value=380 unit=psi
